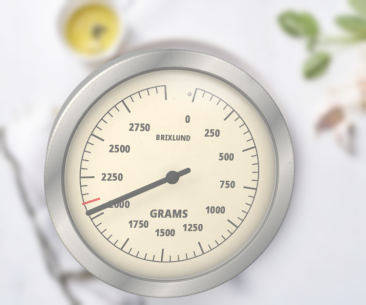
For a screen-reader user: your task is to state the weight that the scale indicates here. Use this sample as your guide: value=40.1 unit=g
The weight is value=2050 unit=g
